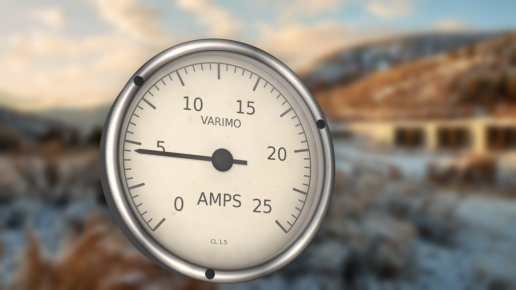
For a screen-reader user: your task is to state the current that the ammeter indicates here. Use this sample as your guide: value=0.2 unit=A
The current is value=4.5 unit=A
